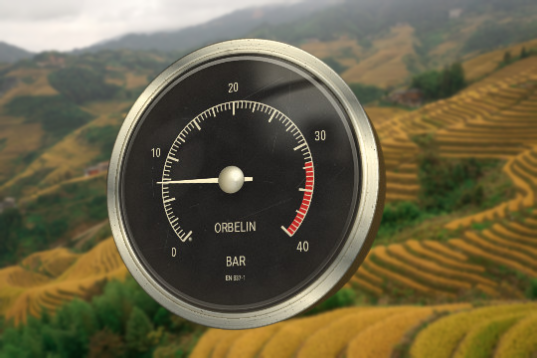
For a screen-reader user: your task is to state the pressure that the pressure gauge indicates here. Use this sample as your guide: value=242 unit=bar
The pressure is value=7 unit=bar
